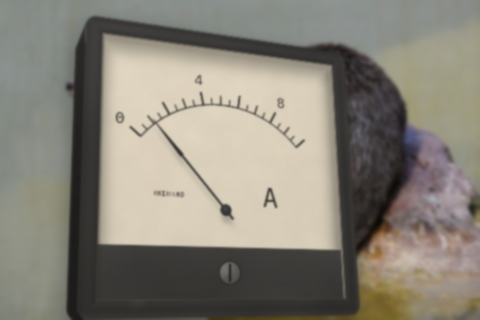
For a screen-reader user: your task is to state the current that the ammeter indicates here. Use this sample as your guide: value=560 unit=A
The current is value=1 unit=A
